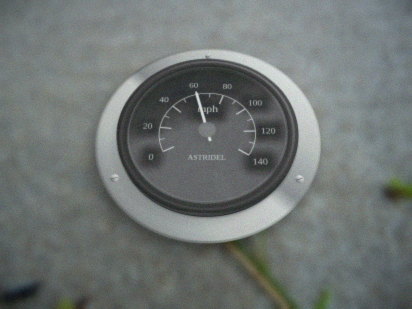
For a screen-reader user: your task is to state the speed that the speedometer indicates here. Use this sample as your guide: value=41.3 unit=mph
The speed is value=60 unit=mph
